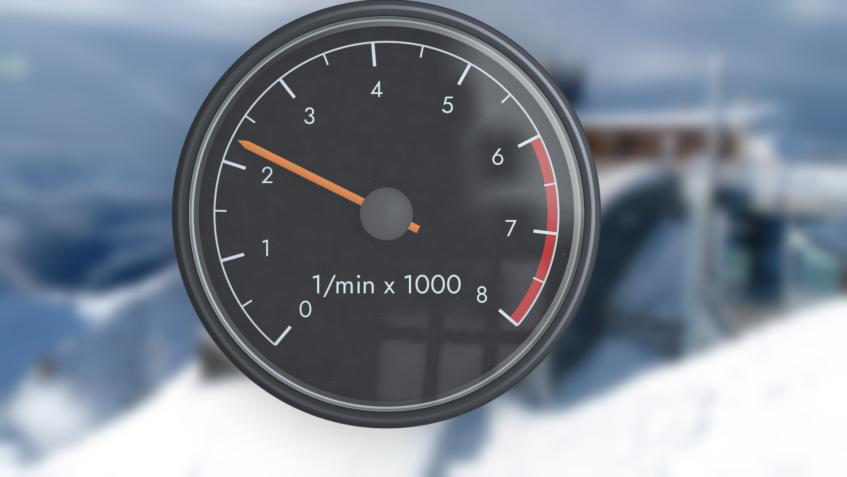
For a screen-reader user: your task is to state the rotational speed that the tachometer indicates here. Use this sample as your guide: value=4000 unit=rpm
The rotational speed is value=2250 unit=rpm
